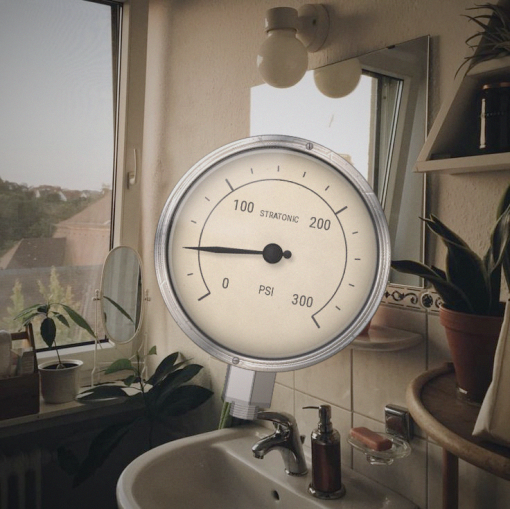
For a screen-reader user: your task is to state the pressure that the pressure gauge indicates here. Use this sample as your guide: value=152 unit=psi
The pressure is value=40 unit=psi
